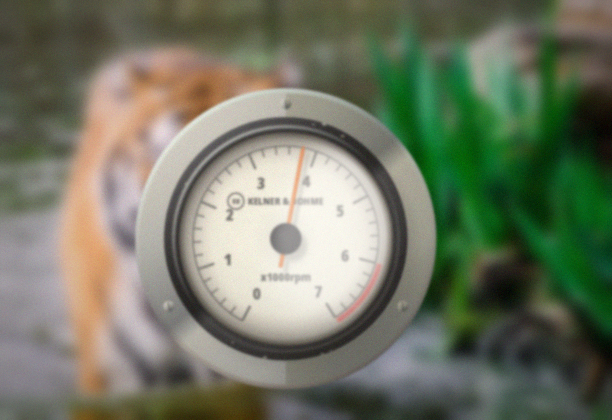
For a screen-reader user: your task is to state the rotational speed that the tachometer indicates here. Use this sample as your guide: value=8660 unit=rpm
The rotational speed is value=3800 unit=rpm
